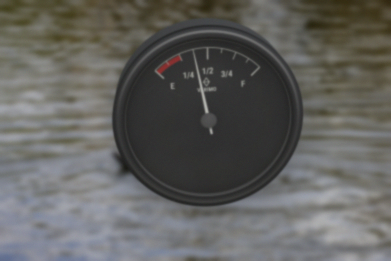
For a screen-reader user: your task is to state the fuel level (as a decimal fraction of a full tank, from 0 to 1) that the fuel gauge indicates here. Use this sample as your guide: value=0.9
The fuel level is value=0.375
